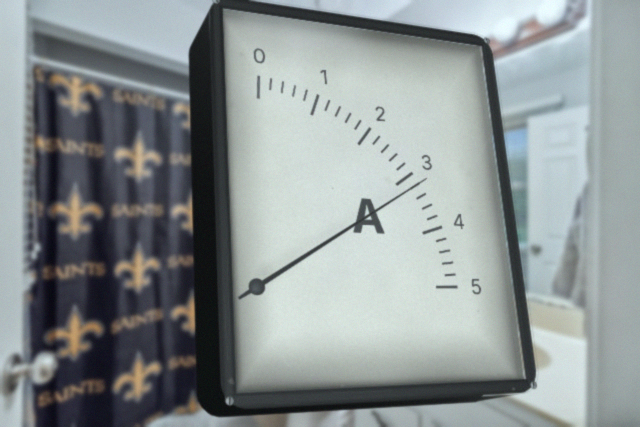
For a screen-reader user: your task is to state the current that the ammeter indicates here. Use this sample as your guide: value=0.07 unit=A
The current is value=3.2 unit=A
